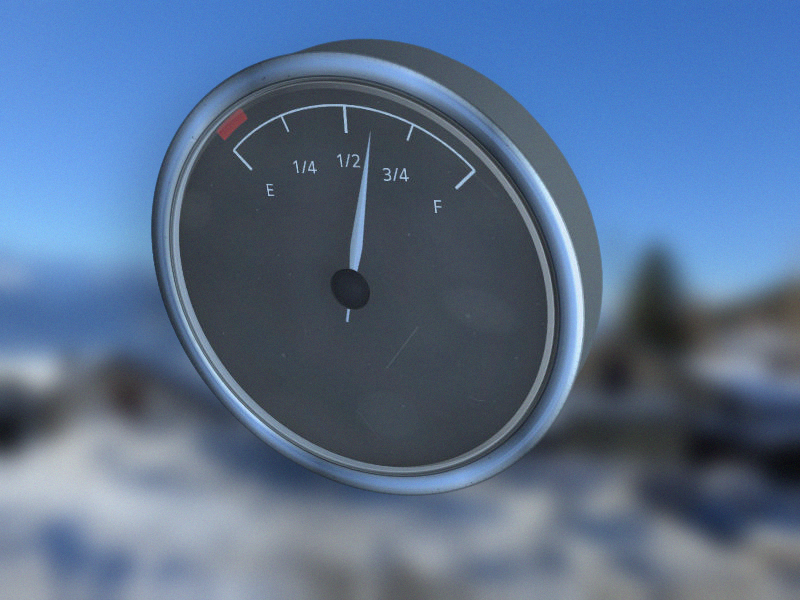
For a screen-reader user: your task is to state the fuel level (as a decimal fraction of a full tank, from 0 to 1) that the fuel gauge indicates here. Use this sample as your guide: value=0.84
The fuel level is value=0.625
